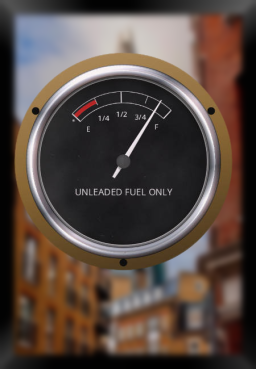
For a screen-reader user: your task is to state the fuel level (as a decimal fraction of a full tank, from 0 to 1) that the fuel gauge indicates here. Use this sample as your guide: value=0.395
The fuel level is value=0.875
